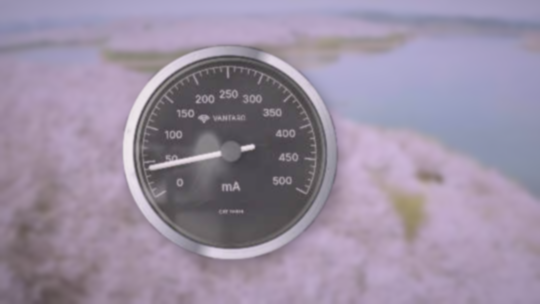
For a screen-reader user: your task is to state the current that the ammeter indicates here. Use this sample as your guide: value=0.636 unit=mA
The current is value=40 unit=mA
